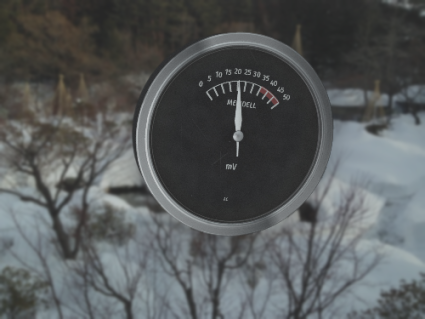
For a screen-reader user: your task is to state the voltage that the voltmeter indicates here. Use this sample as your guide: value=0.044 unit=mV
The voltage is value=20 unit=mV
